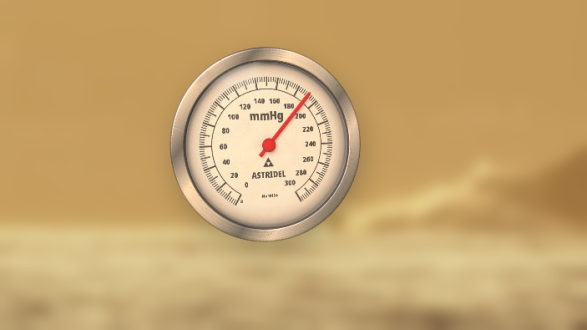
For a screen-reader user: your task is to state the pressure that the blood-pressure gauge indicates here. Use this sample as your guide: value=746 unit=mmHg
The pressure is value=190 unit=mmHg
